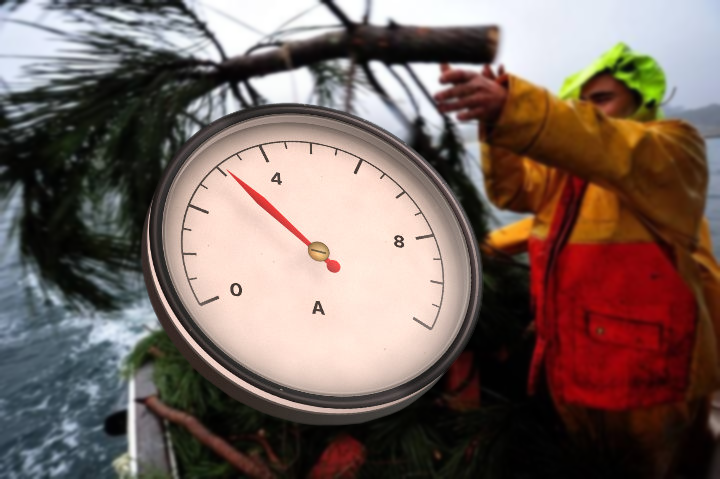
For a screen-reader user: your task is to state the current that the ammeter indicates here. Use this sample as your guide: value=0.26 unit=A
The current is value=3 unit=A
